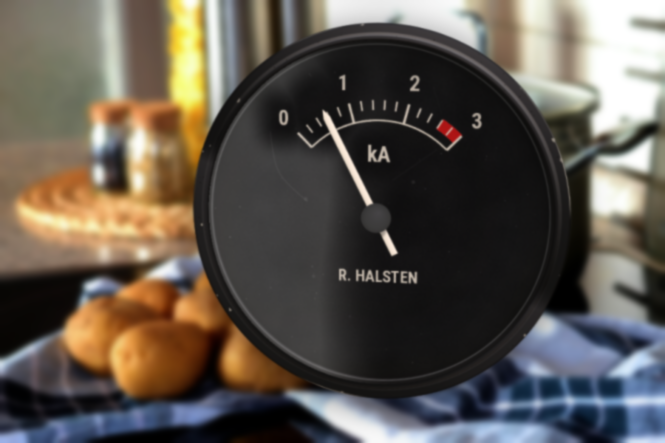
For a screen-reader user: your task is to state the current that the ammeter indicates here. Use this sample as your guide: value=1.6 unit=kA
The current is value=0.6 unit=kA
